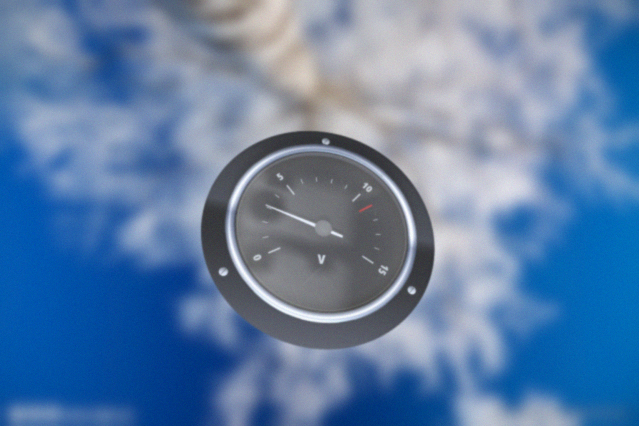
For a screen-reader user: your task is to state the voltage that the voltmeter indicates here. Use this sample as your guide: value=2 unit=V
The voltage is value=3 unit=V
